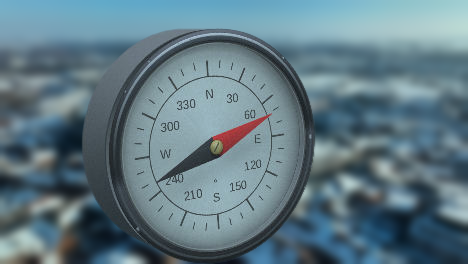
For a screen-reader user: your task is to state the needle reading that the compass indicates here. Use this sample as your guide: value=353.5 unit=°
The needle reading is value=70 unit=°
